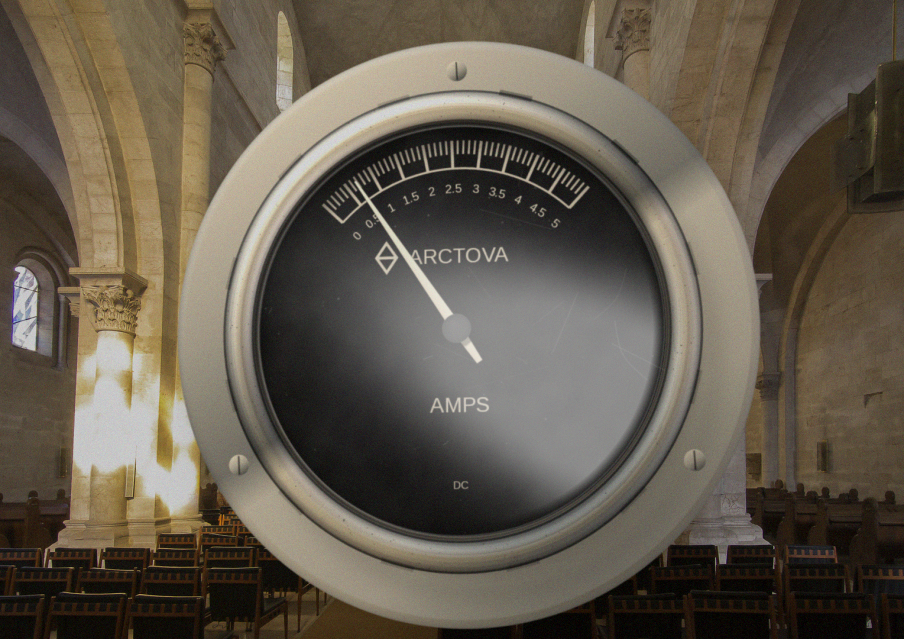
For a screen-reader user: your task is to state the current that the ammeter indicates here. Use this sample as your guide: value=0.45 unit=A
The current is value=0.7 unit=A
